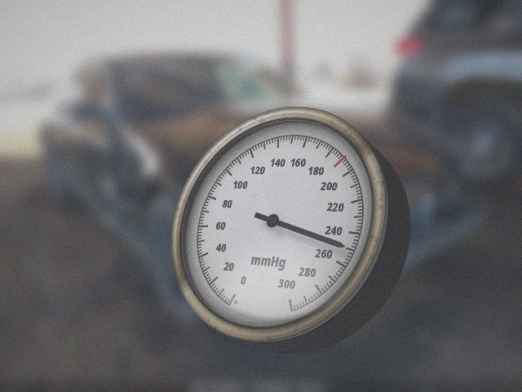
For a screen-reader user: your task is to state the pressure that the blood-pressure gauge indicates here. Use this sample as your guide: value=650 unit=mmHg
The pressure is value=250 unit=mmHg
